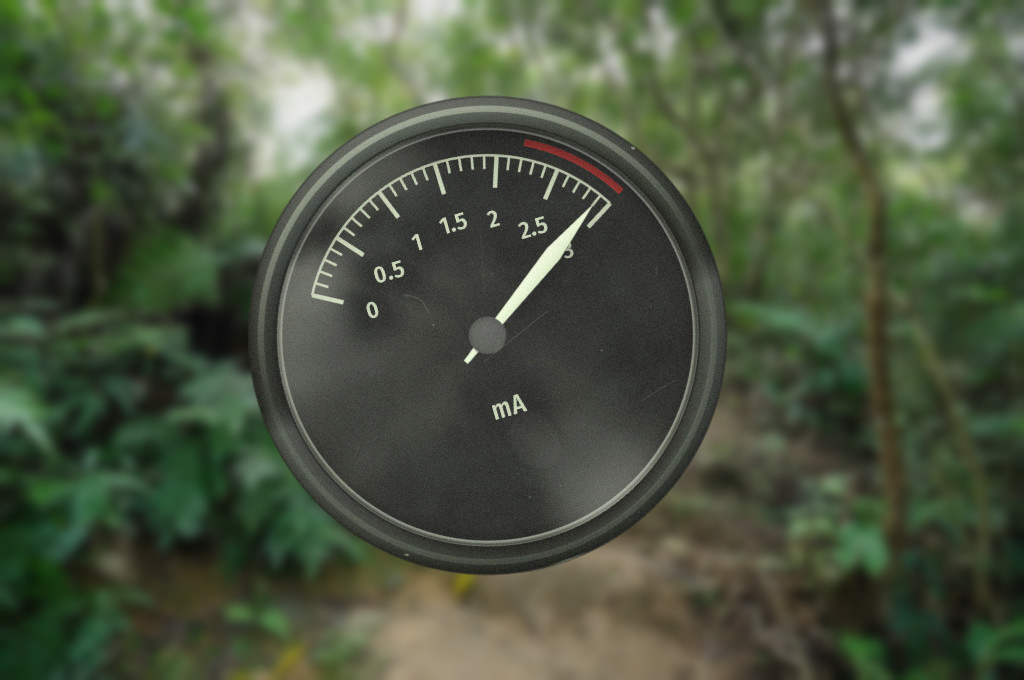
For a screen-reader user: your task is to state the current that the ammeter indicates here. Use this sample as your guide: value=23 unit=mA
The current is value=2.9 unit=mA
